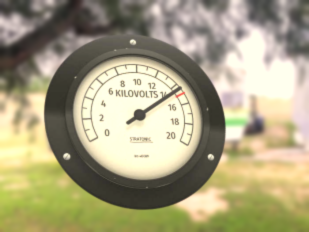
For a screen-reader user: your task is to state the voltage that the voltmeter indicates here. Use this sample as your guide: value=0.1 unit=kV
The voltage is value=14.5 unit=kV
